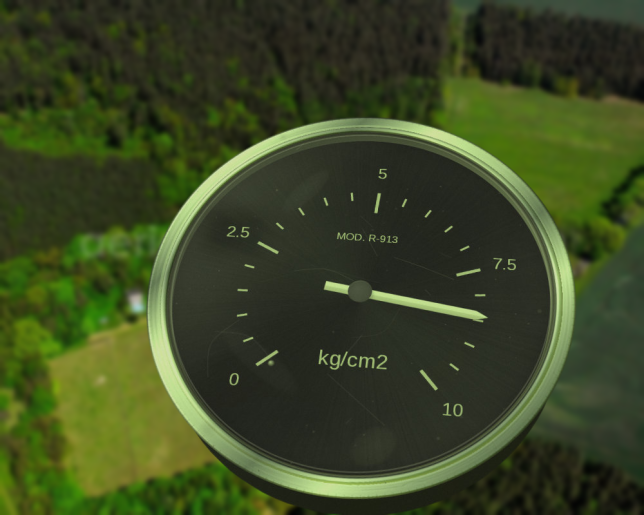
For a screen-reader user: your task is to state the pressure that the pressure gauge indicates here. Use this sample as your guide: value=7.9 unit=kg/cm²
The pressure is value=8.5 unit=kg/cm²
